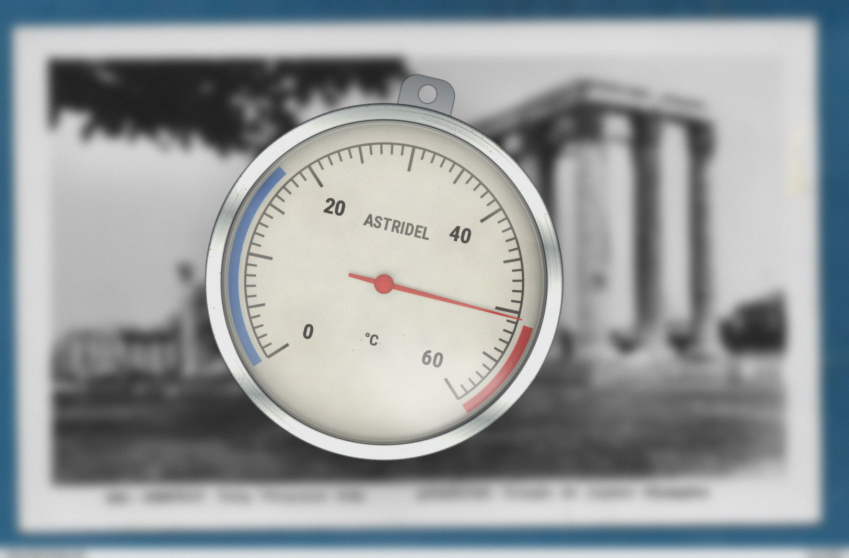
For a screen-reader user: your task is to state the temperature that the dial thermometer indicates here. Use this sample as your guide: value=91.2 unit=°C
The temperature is value=50.5 unit=°C
